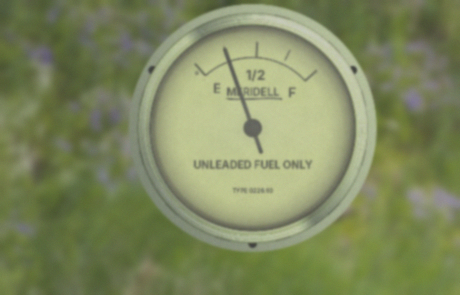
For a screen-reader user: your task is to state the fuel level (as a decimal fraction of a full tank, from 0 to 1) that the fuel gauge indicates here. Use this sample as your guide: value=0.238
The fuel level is value=0.25
